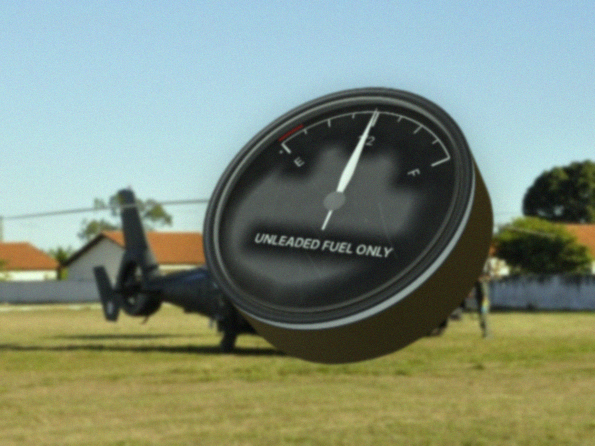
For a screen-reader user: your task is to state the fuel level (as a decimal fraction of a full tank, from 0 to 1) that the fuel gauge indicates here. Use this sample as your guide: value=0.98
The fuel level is value=0.5
